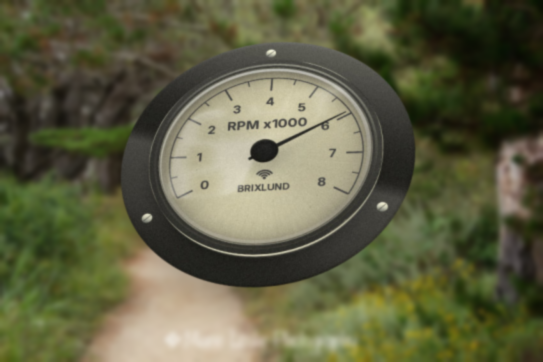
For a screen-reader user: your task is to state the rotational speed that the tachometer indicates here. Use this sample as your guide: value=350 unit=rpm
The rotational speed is value=6000 unit=rpm
